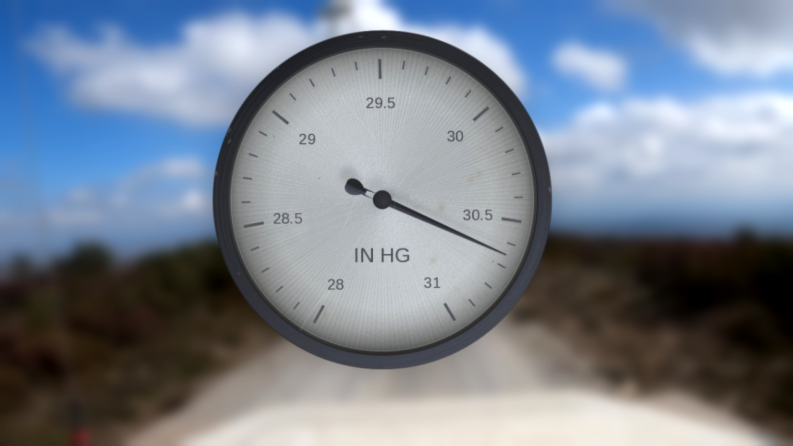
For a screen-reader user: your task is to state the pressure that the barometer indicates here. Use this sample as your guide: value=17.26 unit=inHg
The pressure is value=30.65 unit=inHg
